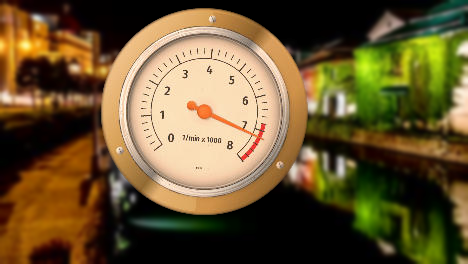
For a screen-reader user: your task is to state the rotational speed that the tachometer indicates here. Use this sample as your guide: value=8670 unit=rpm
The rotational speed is value=7200 unit=rpm
